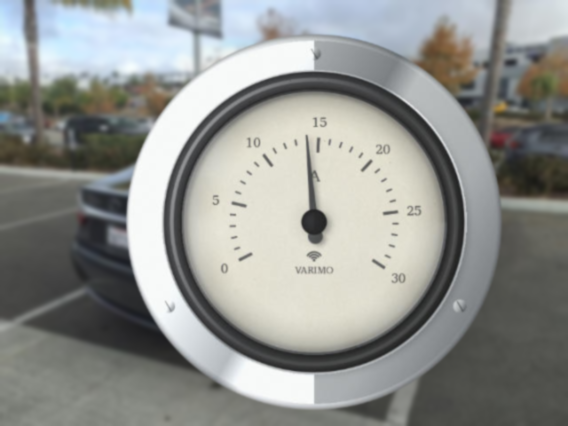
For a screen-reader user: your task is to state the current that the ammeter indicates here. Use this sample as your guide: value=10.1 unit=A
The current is value=14 unit=A
